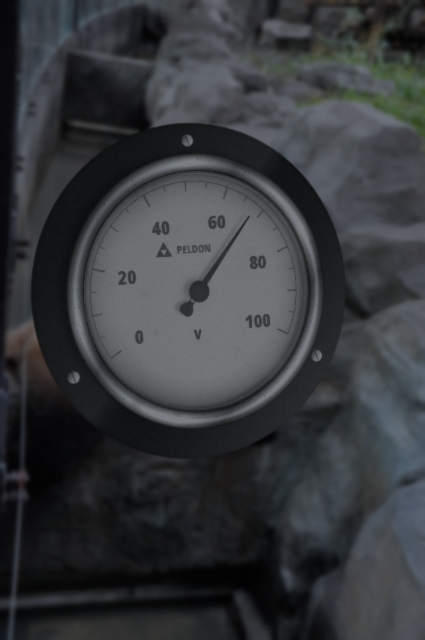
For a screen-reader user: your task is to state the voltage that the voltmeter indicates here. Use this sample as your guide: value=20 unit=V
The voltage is value=67.5 unit=V
